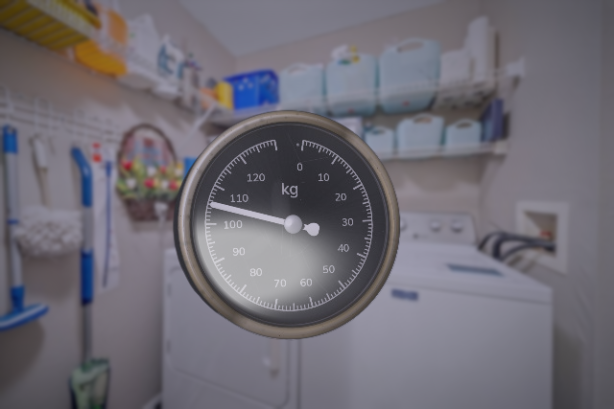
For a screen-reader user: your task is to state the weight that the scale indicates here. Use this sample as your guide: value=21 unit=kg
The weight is value=105 unit=kg
